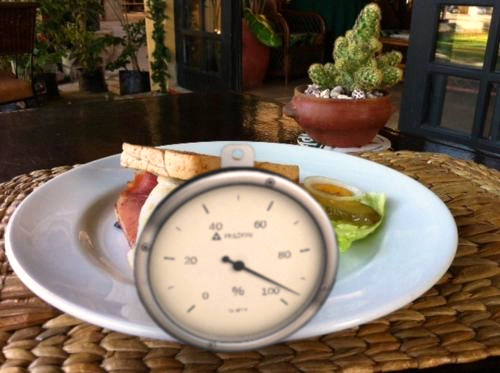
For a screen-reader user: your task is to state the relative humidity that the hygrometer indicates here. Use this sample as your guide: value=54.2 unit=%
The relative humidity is value=95 unit=%
